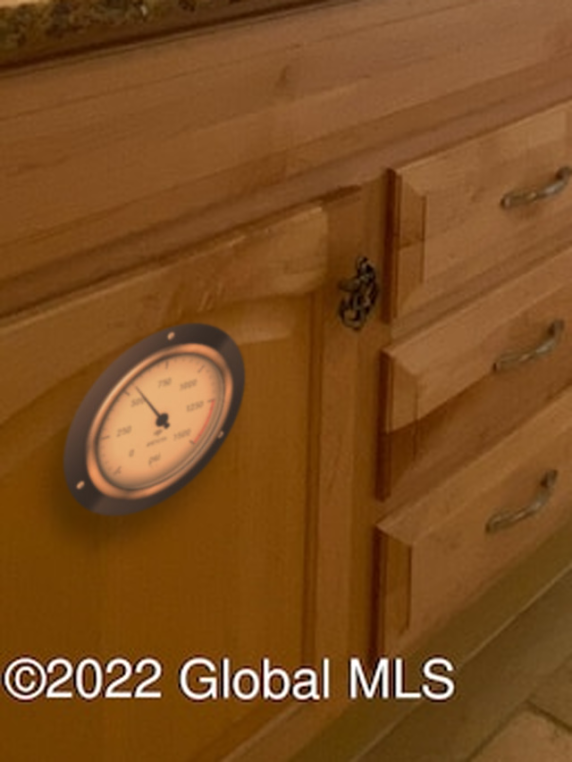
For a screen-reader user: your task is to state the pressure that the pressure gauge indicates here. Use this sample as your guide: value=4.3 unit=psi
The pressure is value=550 unit=psi
